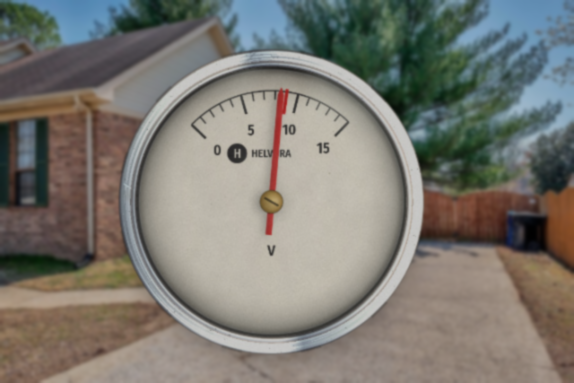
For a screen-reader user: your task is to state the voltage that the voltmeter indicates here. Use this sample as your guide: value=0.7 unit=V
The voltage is value=8.5 unit=V
